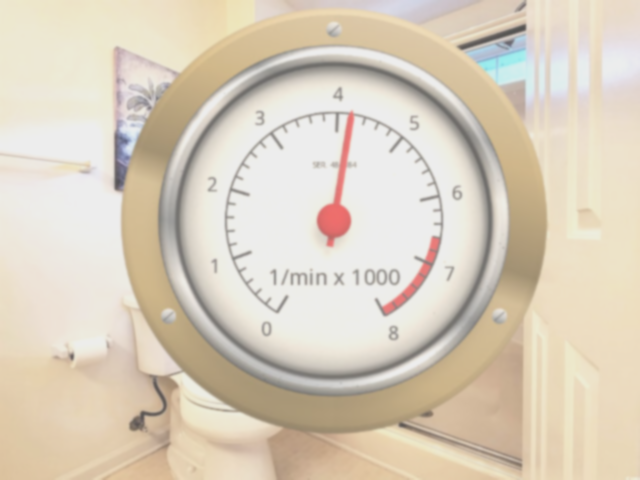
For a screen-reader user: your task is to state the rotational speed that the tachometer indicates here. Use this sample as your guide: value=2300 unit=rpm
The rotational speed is value=4200 unit=rpm
